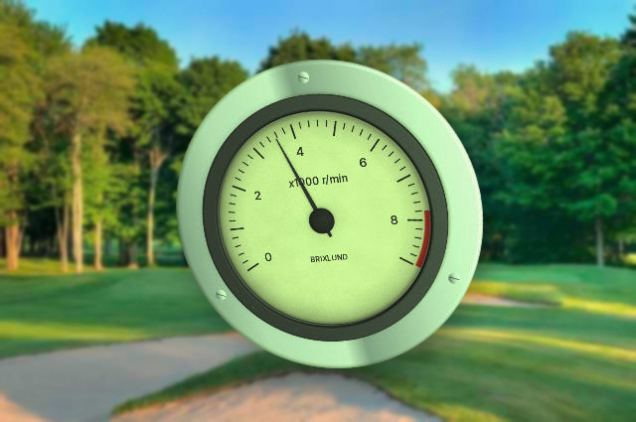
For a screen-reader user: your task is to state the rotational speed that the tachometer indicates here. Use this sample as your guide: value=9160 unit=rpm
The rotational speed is value=3600 unit=rpm
